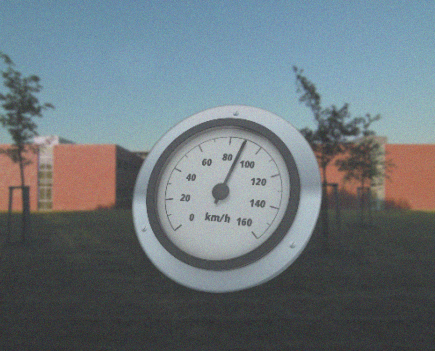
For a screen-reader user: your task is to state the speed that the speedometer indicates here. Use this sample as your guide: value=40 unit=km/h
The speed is value=90 unit=km/h
